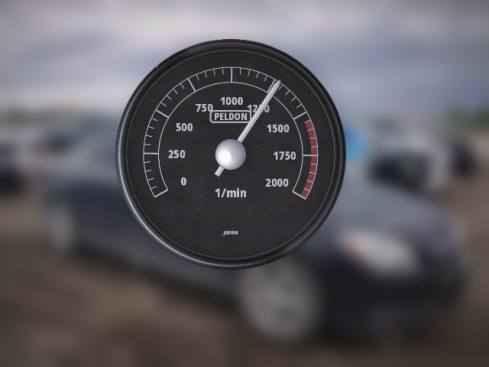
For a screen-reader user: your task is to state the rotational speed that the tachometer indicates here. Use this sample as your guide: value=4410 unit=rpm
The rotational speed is value=1275 unit=rpm
